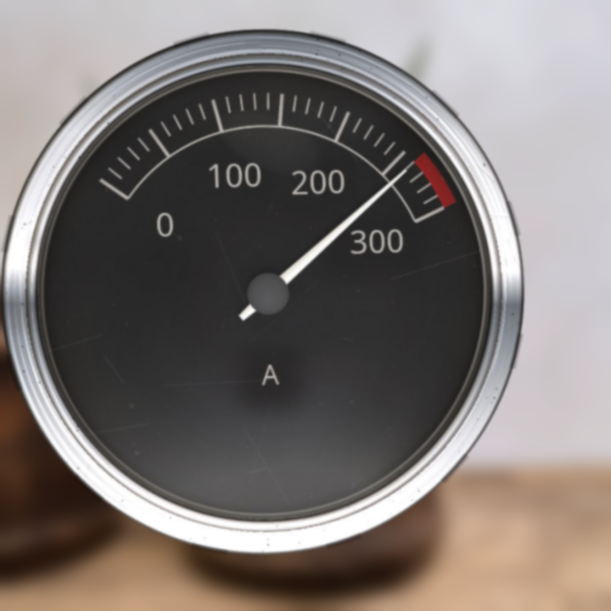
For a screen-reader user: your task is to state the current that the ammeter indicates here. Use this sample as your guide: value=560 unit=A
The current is value=260 unit=A
